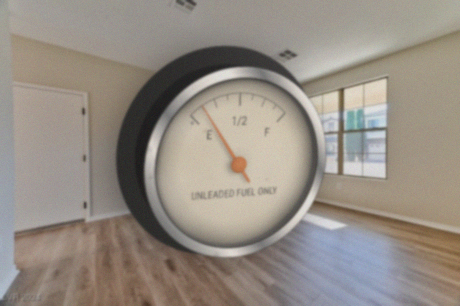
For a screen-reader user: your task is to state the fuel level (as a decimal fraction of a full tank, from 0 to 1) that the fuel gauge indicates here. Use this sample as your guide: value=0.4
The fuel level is value=0.125
